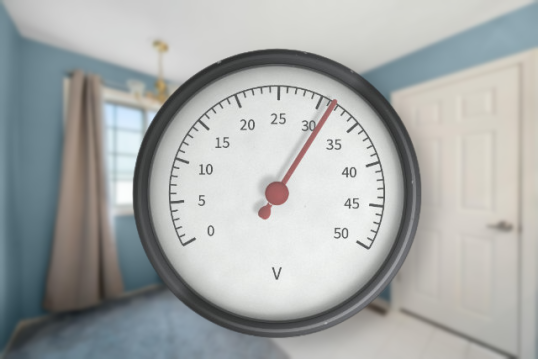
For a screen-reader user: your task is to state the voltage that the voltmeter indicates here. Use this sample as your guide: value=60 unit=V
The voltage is value=31.5 unit=V
